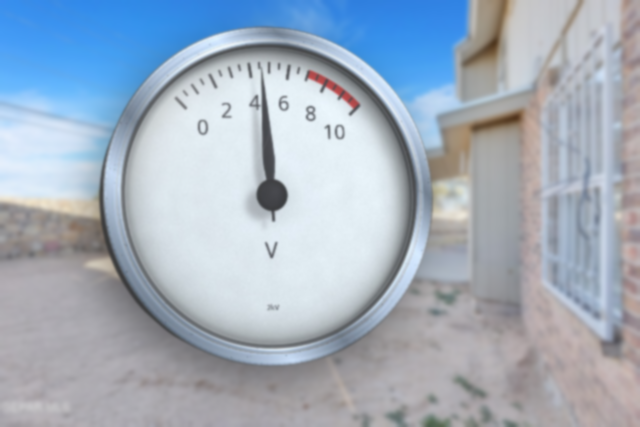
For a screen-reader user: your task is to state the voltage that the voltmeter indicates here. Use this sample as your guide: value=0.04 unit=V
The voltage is value=4.5 unit=V
